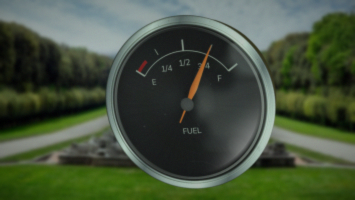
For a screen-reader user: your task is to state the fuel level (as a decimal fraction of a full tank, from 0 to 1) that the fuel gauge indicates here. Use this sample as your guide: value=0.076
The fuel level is value=0.75
